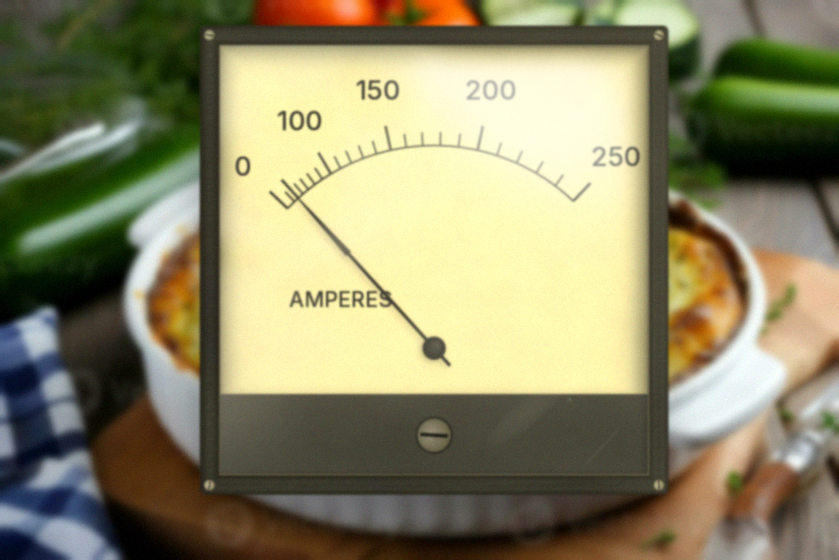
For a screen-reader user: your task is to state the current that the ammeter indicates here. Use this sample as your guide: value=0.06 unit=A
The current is value=50 unit=A
